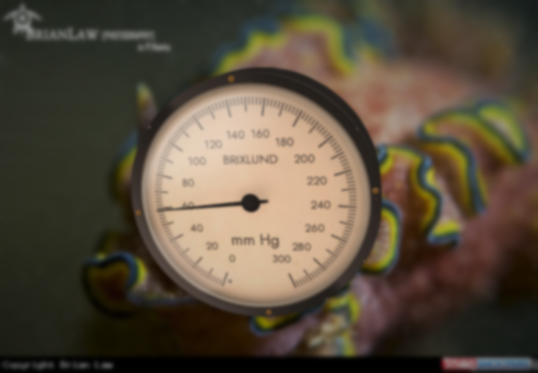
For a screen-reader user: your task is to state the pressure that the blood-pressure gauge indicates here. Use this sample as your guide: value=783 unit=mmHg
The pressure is value=60 unit=mmHg
